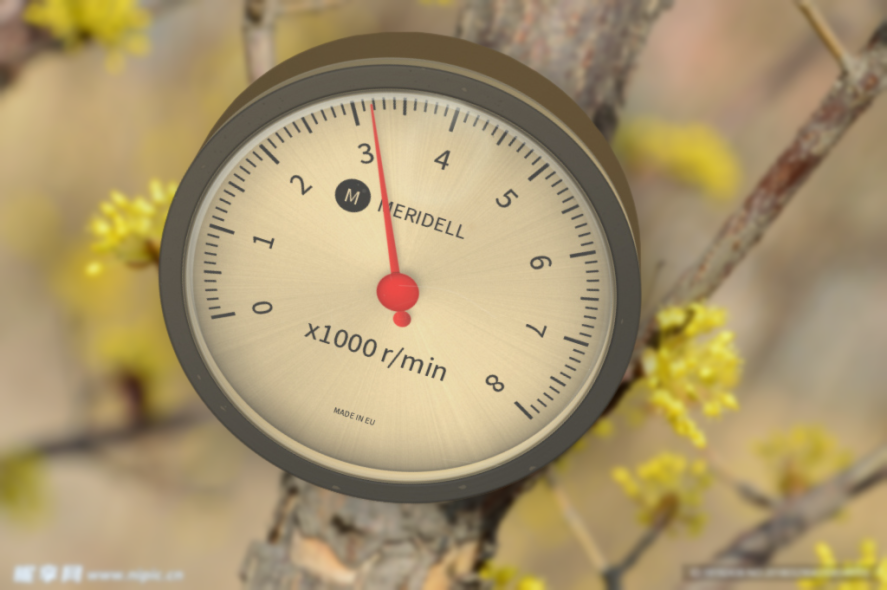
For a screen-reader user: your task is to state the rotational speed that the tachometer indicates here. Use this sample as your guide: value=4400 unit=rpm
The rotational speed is value=3200 unit=rpm
